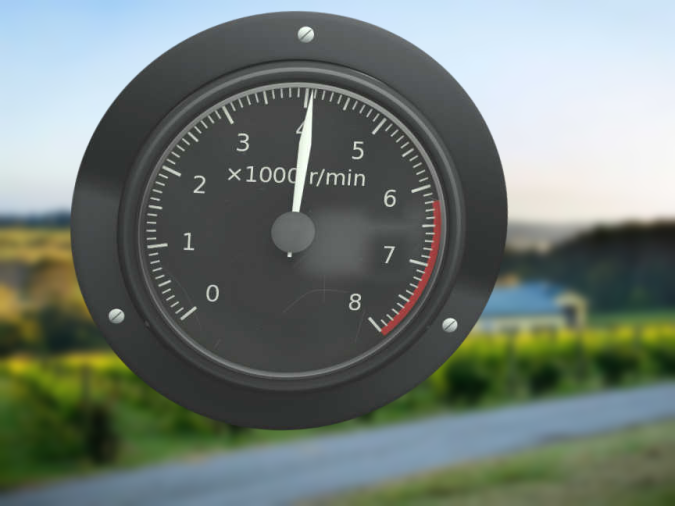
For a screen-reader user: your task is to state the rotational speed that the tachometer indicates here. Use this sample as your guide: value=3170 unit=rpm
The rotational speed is value=4050 unit=rpm
